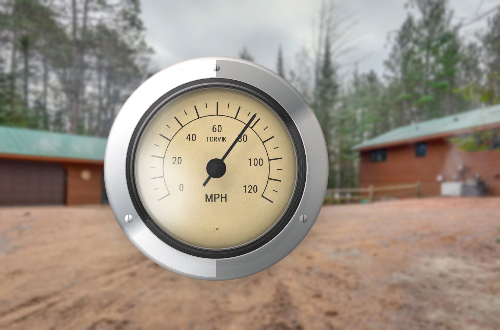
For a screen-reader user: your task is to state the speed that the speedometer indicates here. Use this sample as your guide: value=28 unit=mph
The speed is value=77.5 unit=mph
